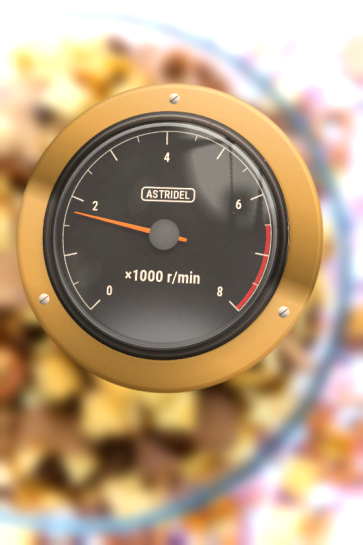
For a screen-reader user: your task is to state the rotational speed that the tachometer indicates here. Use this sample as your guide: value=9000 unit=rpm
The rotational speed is value=1750 unit=rpm
